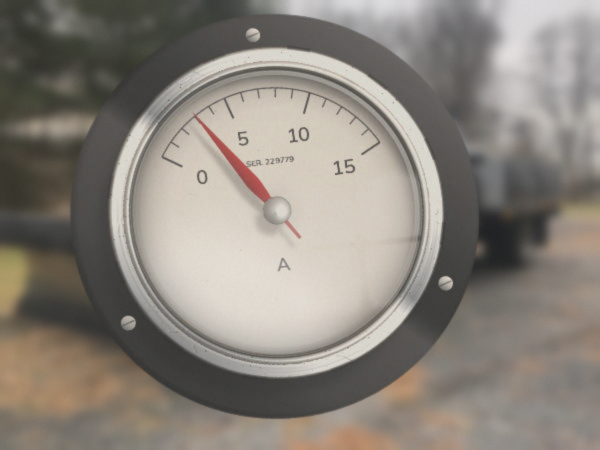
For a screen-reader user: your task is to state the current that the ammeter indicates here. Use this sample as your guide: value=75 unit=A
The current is value=3 unit=A
